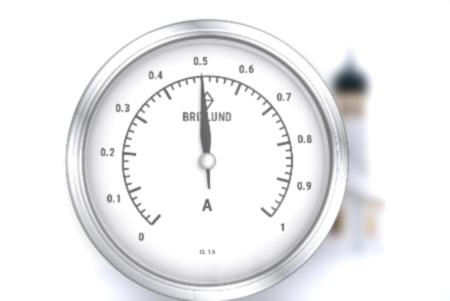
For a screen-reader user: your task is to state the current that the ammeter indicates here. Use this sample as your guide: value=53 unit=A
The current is value=0.5 unit=A
